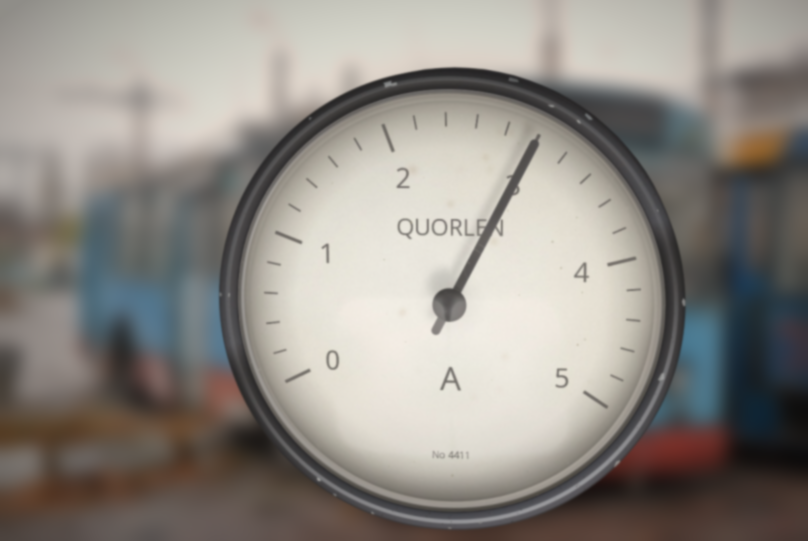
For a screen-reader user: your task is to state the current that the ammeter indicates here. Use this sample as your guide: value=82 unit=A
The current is value=3 unit=A
